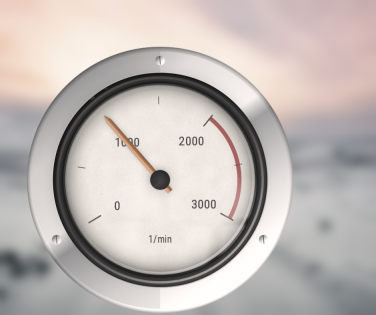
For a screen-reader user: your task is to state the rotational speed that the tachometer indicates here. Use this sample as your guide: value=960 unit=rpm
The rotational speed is value=1000 unit=rpm
